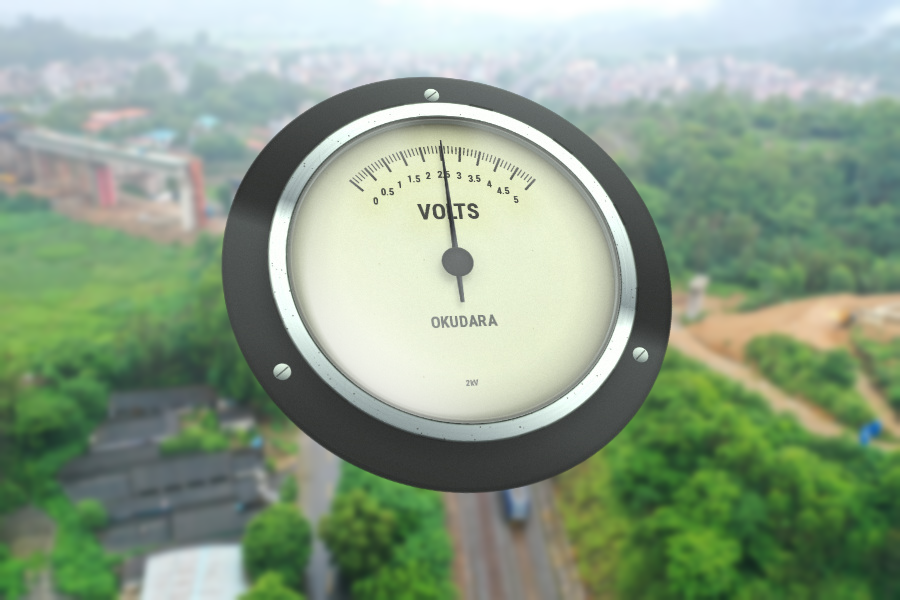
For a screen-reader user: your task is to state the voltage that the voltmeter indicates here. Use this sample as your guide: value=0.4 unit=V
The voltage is value=2.5 unit=V
